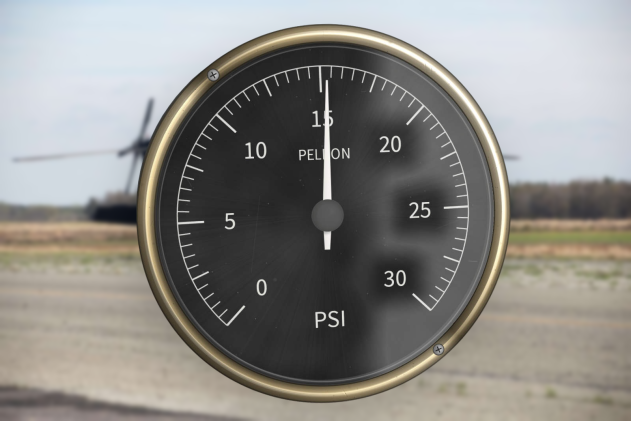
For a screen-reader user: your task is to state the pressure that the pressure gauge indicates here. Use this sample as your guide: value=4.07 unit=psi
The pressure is value=15.25 unit=psi
